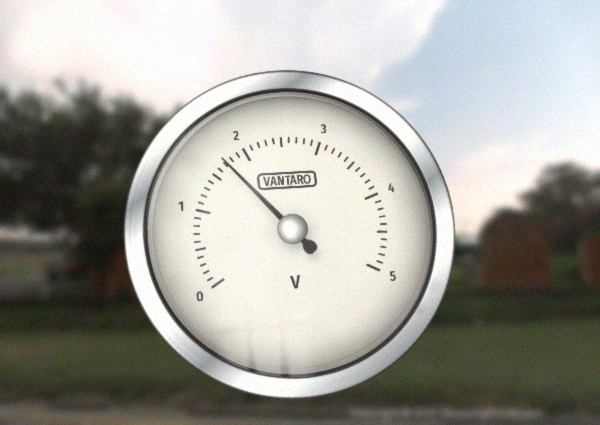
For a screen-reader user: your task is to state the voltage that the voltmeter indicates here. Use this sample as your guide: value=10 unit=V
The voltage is value=1.7 unit=V
